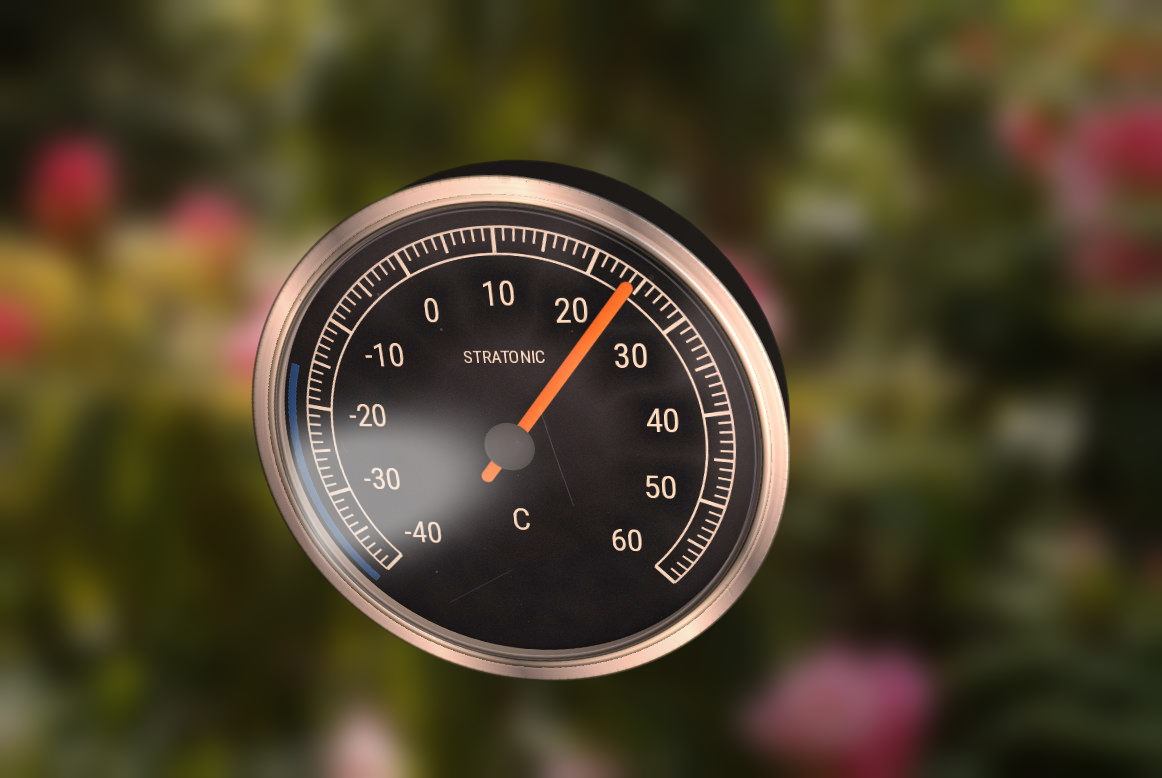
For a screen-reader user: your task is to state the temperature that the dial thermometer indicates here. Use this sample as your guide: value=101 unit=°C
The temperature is value=24 unit=°C
